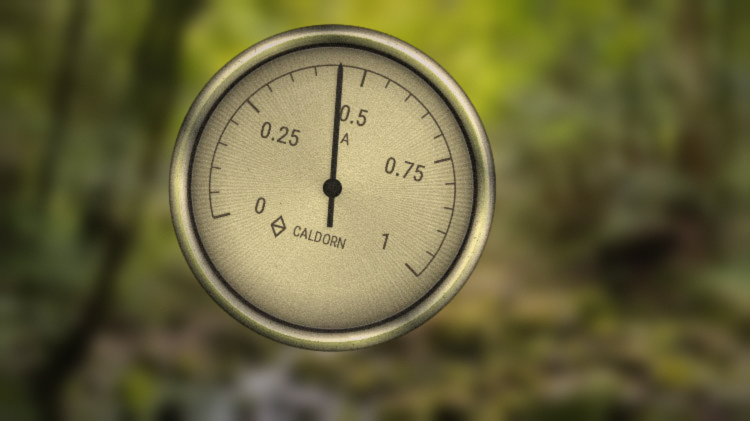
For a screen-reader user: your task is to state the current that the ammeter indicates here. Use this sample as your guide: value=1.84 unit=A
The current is value=0.45 unit=A
